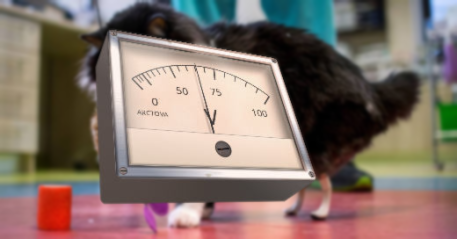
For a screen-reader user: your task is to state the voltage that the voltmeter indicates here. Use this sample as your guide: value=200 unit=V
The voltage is value=65 unit=V
